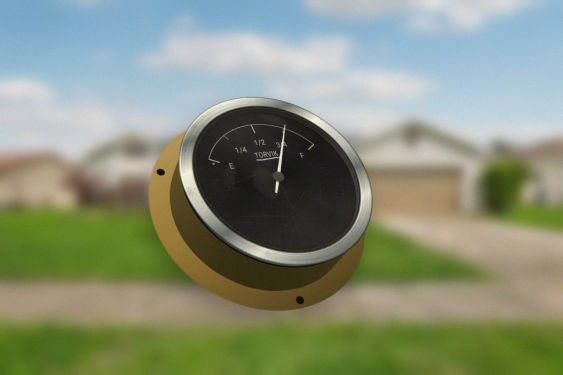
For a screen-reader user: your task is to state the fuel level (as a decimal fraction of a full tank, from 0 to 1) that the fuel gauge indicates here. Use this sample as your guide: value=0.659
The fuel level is value=0.75
